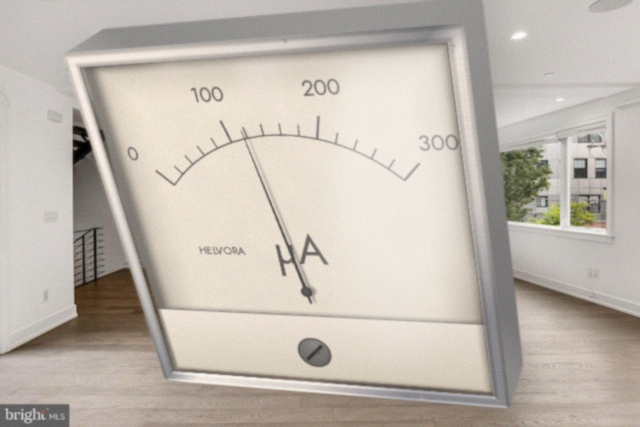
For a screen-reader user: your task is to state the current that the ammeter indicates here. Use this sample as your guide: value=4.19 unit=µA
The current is value=120 unit=µA
